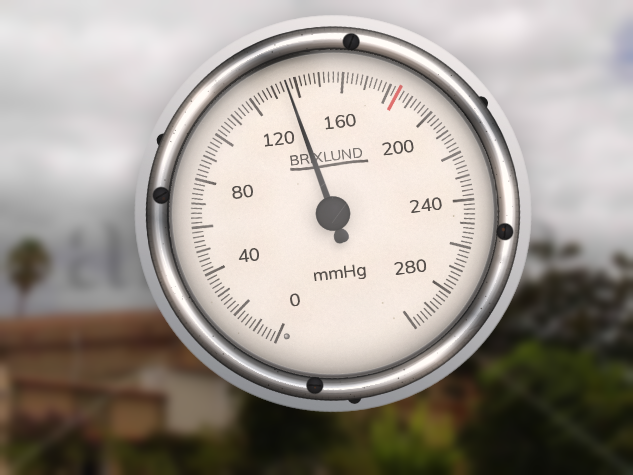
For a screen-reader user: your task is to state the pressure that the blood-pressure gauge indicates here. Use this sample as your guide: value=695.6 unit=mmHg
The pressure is value=136 unit=mmHg
